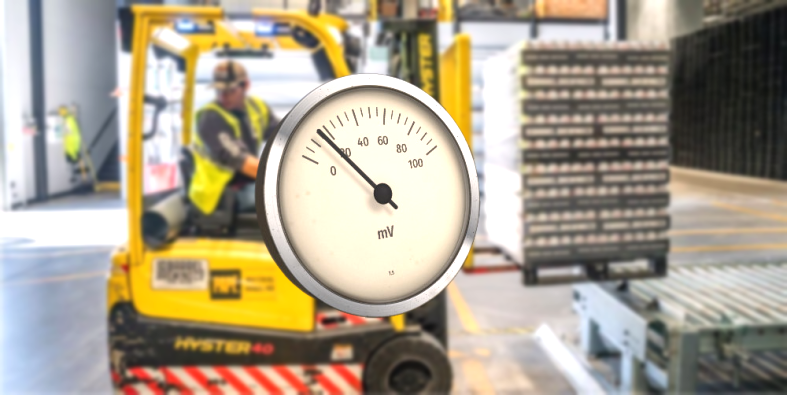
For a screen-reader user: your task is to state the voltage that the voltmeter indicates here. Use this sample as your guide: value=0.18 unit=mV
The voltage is value=15 unit=mV
